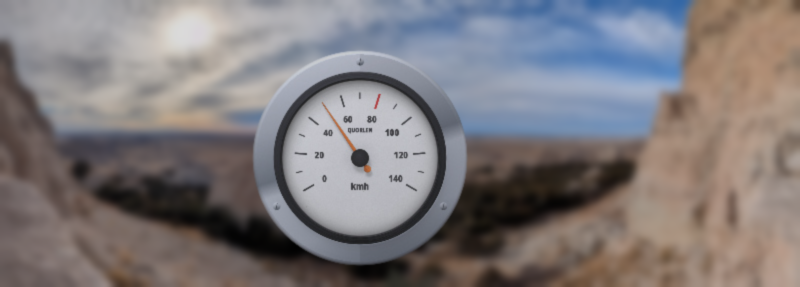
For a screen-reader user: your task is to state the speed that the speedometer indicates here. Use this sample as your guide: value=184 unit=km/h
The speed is value=50 unit=km/h
